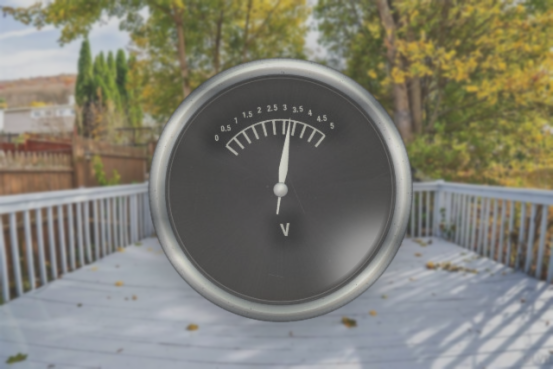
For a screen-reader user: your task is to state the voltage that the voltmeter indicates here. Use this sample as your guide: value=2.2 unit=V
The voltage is value=3.25 unit=V
